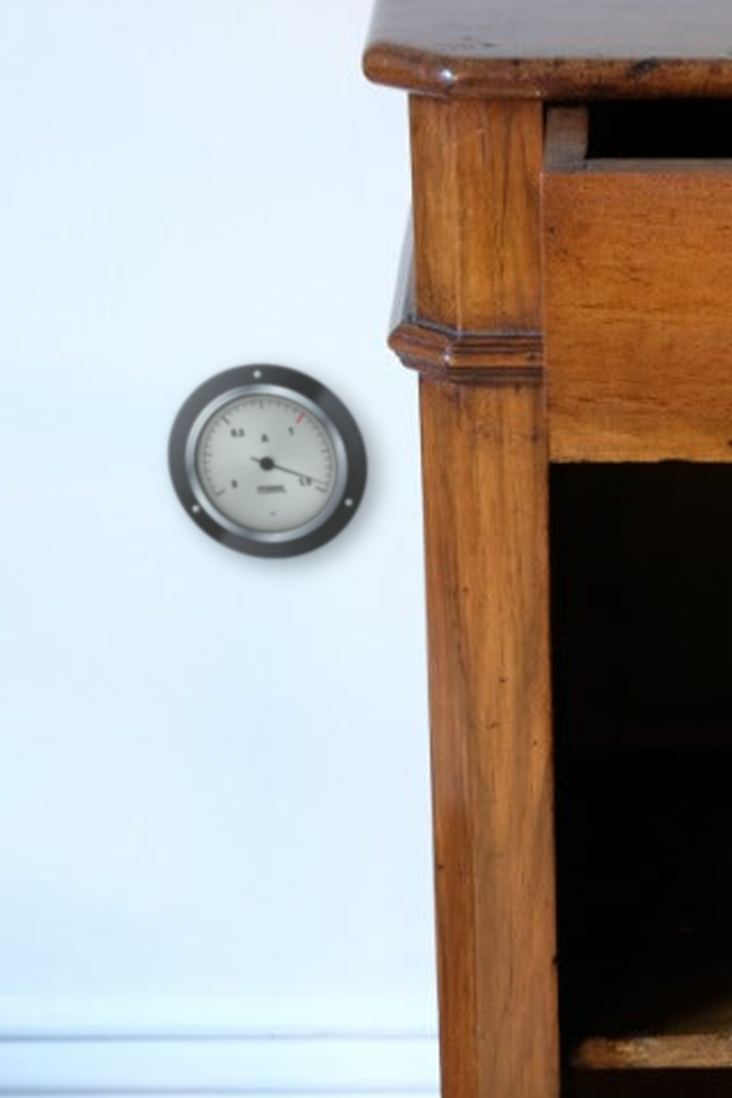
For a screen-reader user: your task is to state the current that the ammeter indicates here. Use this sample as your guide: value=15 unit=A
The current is value=1.45 unit=A
